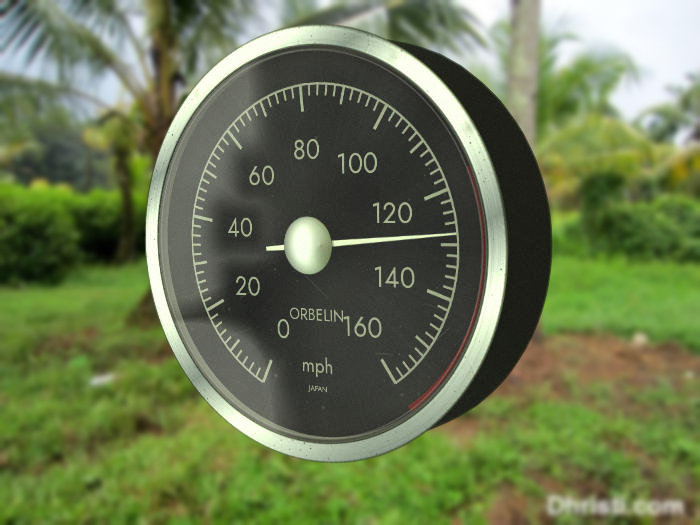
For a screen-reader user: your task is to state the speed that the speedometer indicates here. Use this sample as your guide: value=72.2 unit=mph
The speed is value=128 unit=mph
